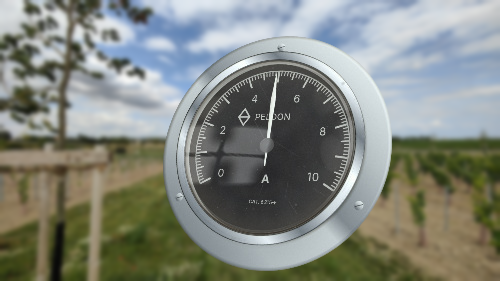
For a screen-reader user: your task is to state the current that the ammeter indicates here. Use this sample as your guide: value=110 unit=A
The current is value=5 unit=A
